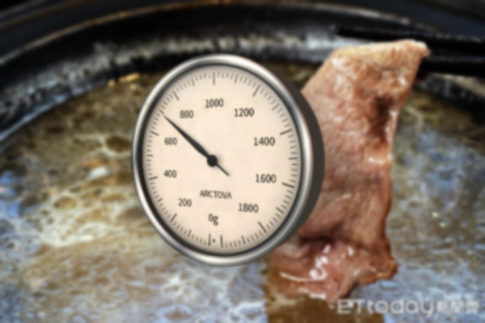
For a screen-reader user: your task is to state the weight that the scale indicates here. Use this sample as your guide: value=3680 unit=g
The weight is value=700 unit=g
